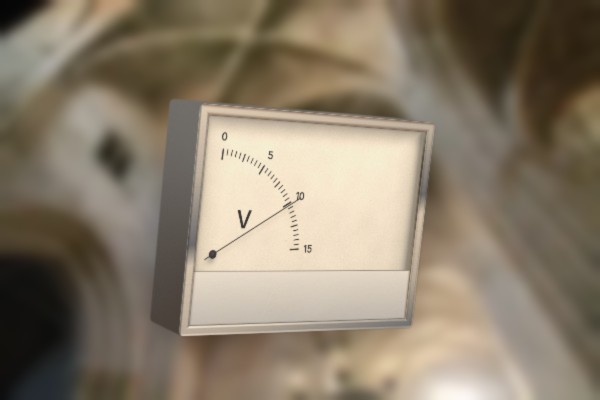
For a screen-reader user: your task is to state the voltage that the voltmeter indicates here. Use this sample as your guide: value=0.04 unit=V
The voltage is value=10 unit=V
